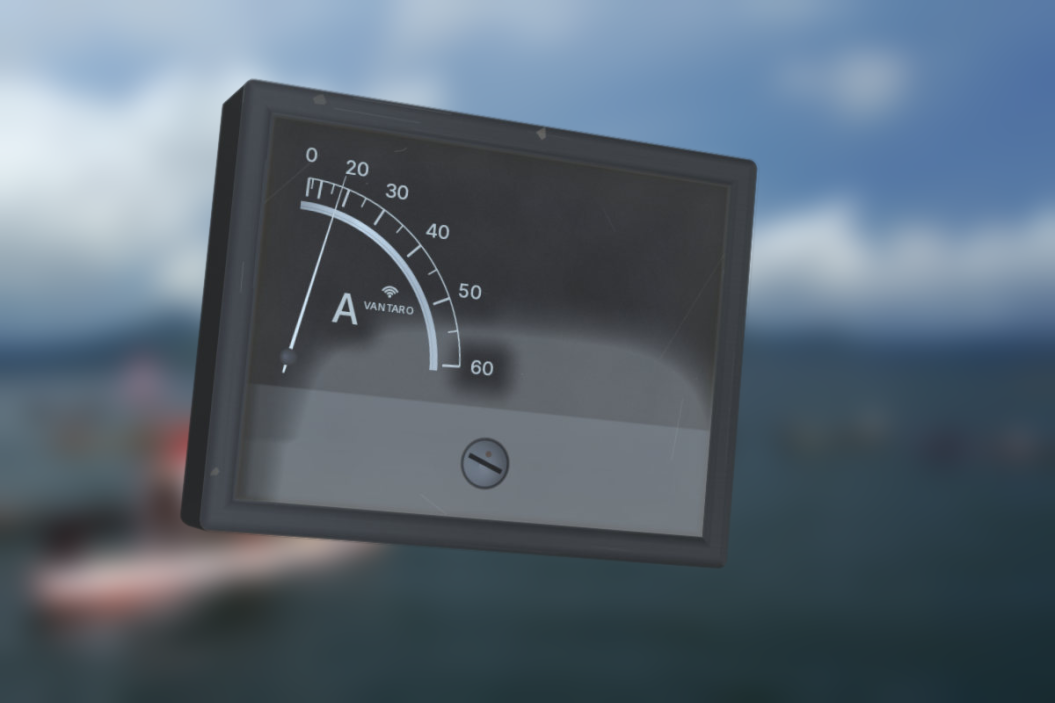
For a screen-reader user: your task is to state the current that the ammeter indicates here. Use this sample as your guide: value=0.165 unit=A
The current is value=17.5 unit=A
